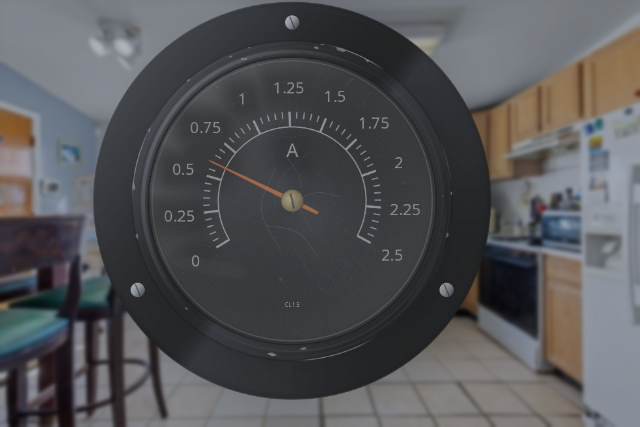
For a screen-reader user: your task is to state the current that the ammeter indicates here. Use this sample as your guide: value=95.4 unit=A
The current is value=0.6 unit=A
